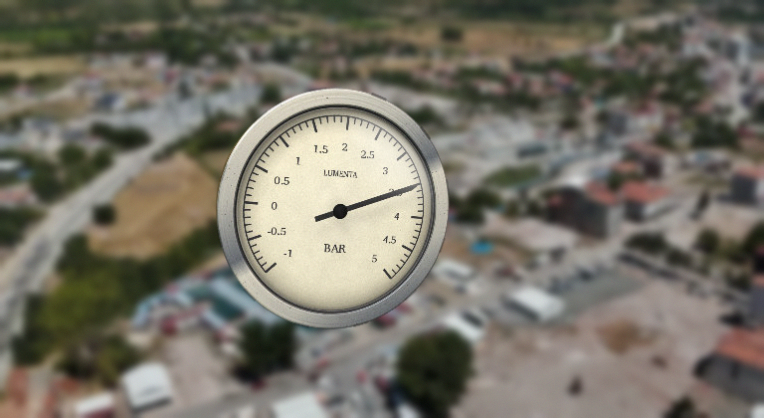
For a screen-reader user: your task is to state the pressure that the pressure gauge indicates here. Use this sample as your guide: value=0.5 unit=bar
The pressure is value=3.5 unit=bar
